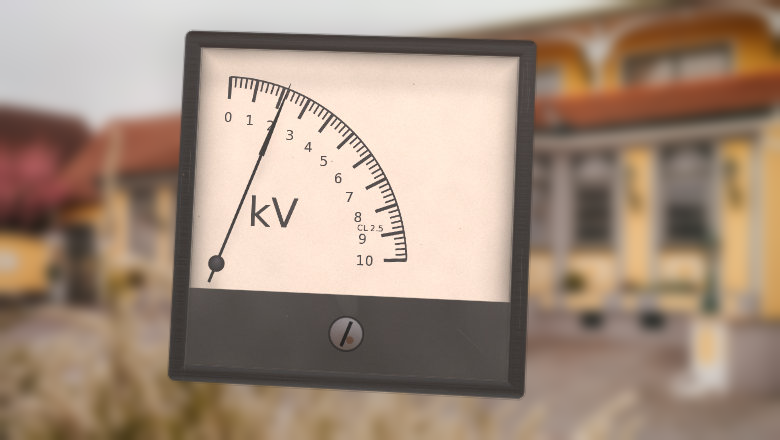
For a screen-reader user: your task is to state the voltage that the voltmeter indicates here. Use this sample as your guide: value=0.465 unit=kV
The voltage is value=2.2 unit=kV
